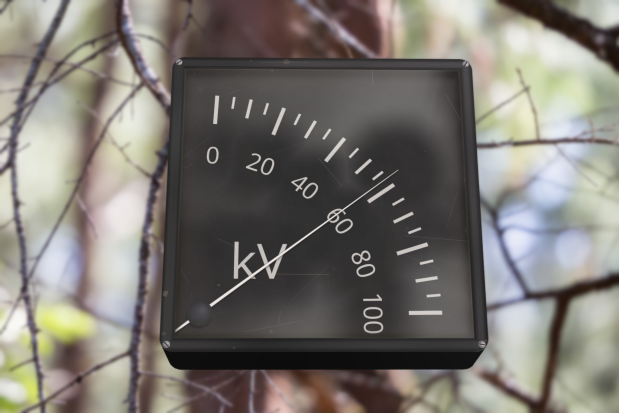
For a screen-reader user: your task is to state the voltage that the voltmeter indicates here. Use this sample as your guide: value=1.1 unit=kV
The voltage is value=57.5 unit=kV
